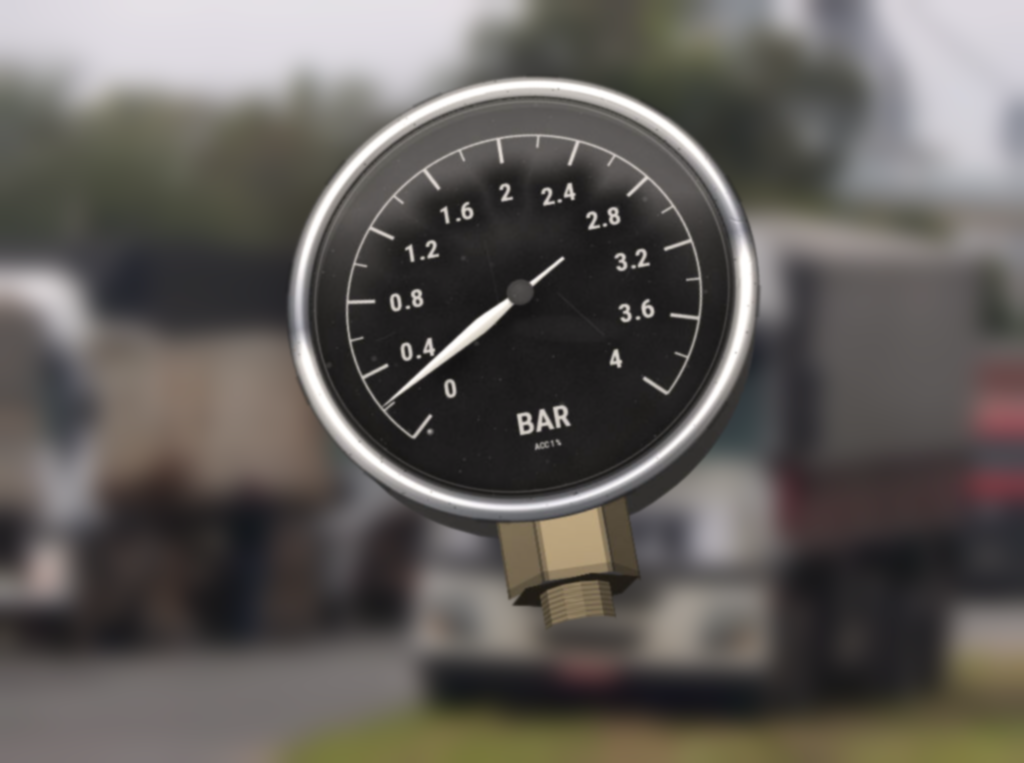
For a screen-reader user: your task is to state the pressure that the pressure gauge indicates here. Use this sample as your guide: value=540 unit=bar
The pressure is value=0.2 unit=bar
